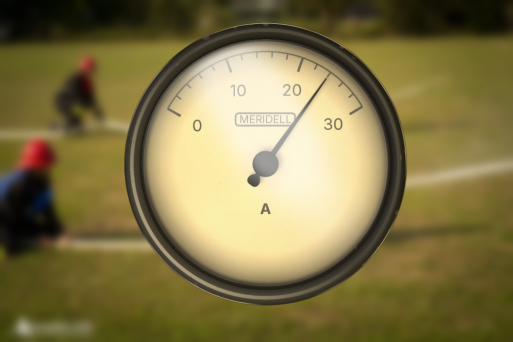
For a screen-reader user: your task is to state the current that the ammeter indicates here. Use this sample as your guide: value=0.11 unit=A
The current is value=24 unit=A
